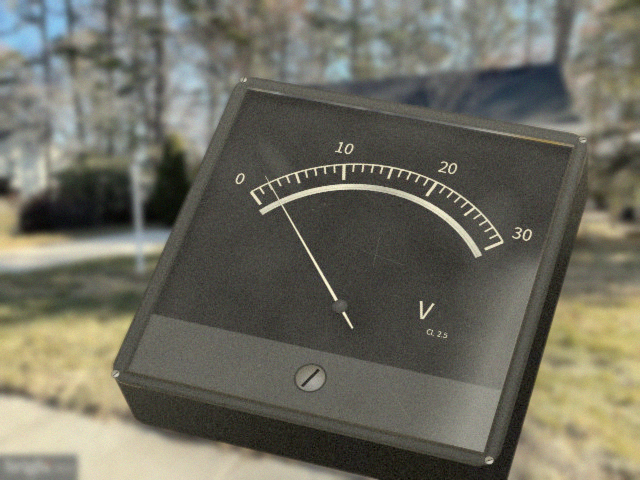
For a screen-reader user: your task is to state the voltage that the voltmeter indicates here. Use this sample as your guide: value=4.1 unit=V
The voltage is value=2 unit=V
